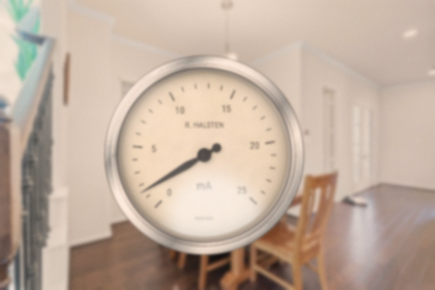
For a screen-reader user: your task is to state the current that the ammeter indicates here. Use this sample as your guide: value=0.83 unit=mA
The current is value=1.5 unit=mA
